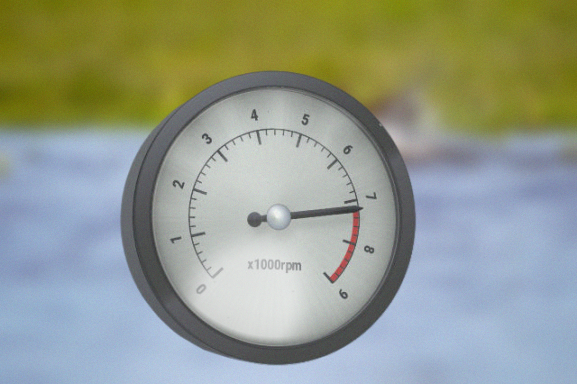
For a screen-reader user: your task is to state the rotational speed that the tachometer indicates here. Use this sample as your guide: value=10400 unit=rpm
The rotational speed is value=7200 unit=rpm
